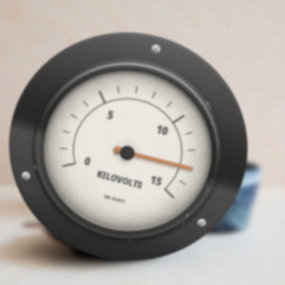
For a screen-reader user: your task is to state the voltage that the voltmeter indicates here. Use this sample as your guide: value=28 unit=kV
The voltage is value=13 unit=kV
